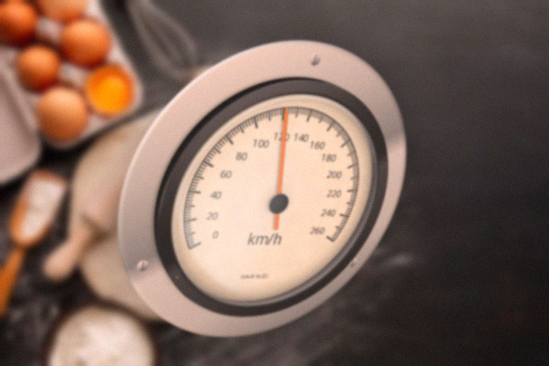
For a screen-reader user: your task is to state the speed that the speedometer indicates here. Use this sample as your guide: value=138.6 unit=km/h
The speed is value=120 unit=km/h
